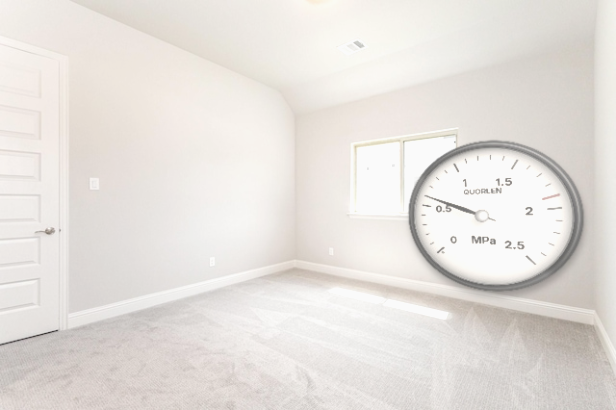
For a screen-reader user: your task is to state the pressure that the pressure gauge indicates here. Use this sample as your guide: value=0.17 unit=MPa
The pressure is value=0.6 unit=MPa
